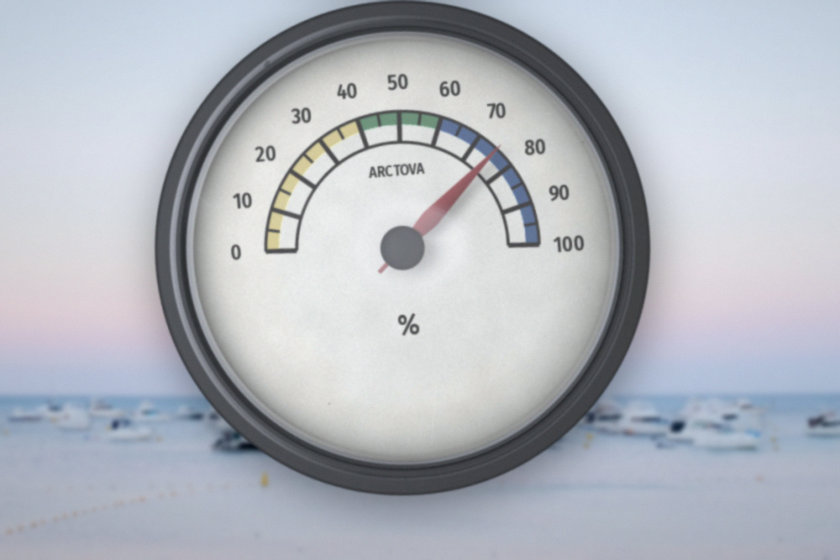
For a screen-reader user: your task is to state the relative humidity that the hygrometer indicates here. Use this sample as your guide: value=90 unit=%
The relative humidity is value=75 unit=%
